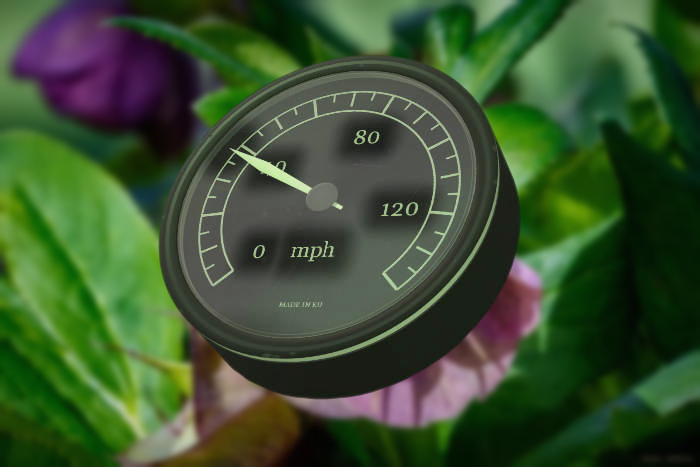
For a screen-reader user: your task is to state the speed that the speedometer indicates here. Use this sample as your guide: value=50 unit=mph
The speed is value=37.5 unit=mph
